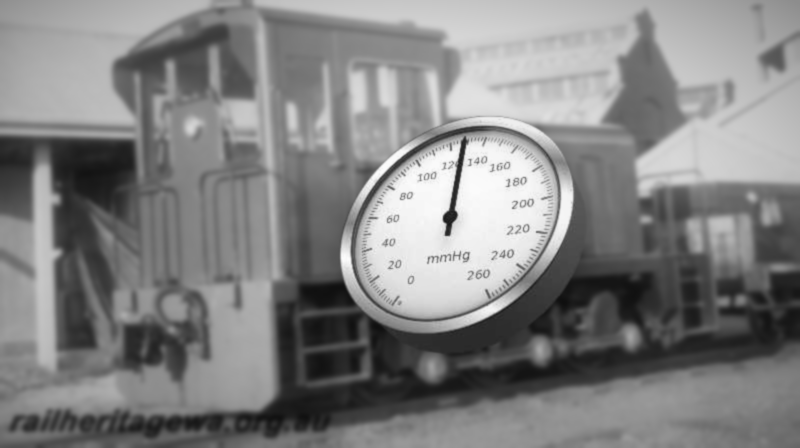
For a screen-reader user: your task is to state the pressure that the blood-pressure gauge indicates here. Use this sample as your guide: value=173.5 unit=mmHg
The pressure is value=130 unit=mmHg
